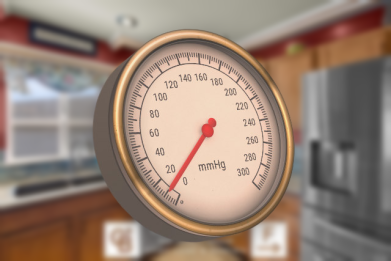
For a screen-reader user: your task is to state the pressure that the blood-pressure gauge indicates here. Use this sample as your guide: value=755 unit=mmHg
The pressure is value=10 unit=mmHg
